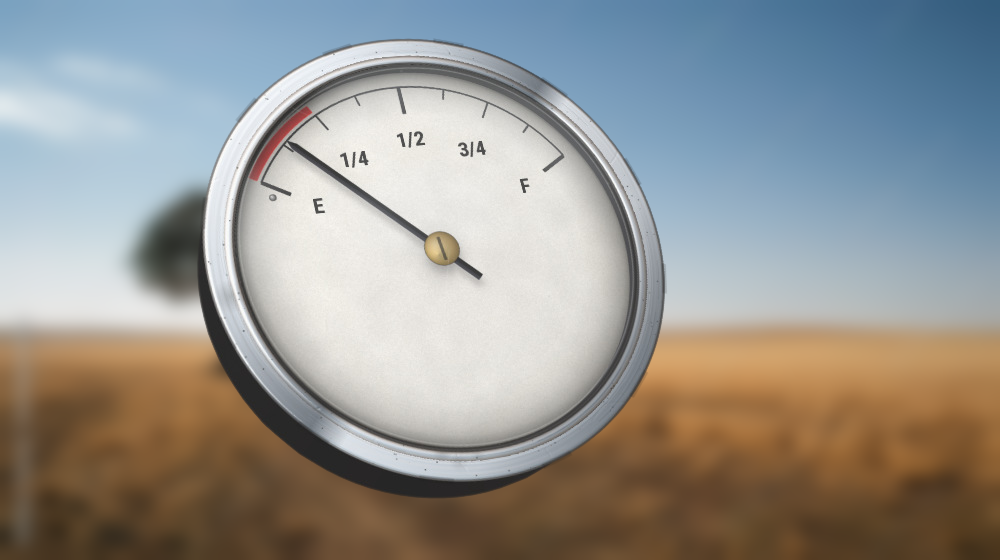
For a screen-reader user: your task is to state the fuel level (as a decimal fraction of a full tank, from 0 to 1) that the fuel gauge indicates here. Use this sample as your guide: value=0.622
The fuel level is value=0.125
